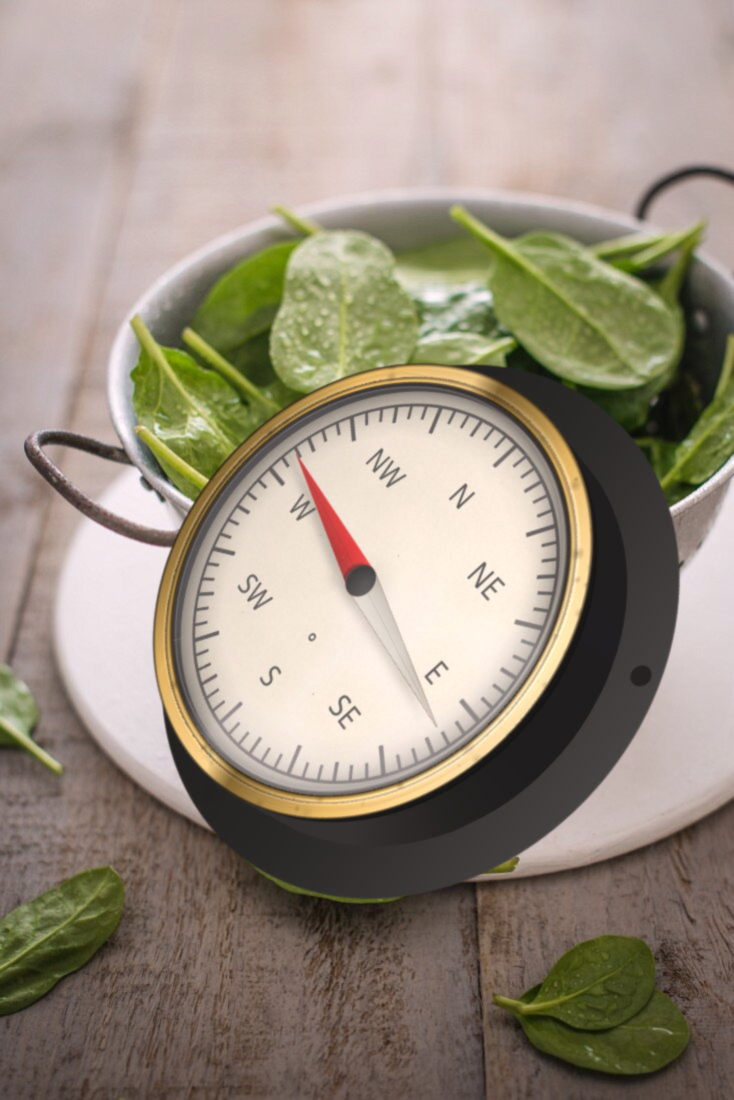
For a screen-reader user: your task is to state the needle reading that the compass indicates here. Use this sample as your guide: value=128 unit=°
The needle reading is value=280 unit=°
